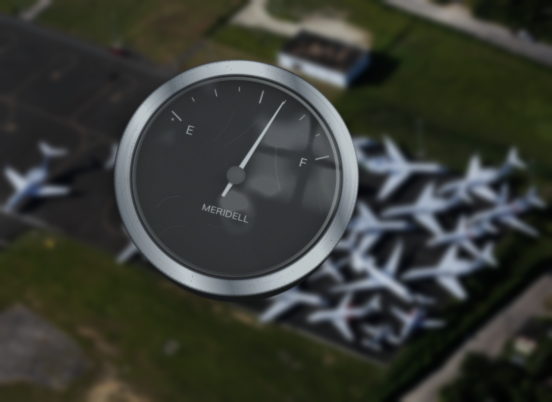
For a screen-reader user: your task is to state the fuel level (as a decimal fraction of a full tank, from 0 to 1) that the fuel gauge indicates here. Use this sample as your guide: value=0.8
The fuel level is value=0.625
